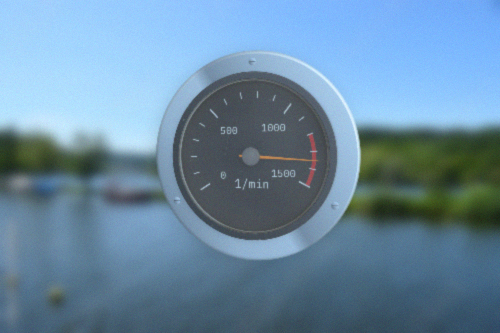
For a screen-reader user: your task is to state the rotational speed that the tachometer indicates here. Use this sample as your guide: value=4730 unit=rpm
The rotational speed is value=1350 unit=rpm
